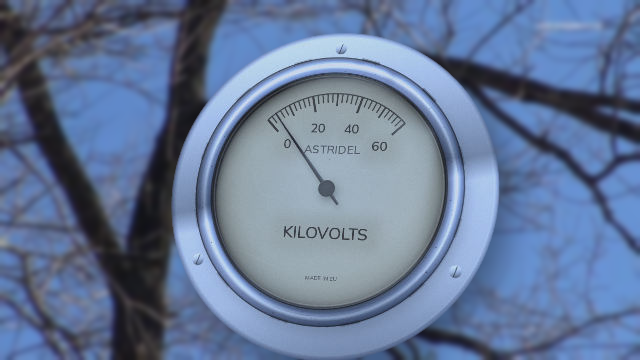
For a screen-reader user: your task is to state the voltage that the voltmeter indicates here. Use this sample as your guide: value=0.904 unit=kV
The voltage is value=4 unit=kV
